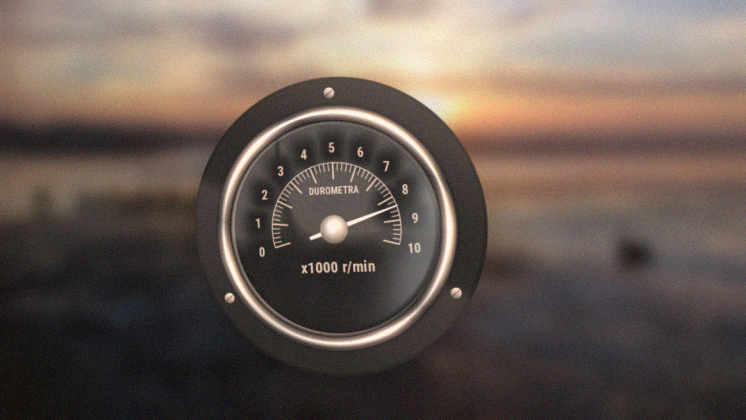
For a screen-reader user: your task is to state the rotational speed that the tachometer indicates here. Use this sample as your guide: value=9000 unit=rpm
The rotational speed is value=8400 unit=rpm
